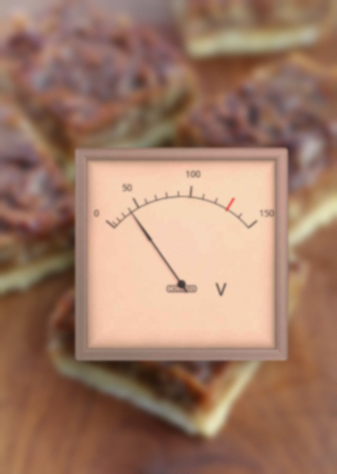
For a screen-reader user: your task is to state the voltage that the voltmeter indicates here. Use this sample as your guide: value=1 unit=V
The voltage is value=40 unit=V
